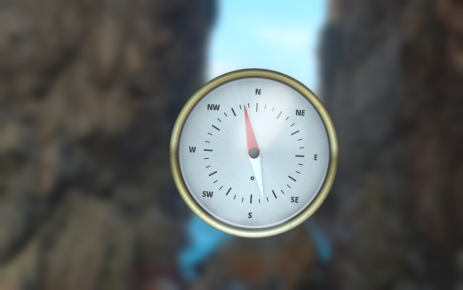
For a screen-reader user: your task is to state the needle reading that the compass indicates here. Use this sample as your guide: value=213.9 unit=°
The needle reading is value=345 unit=°
